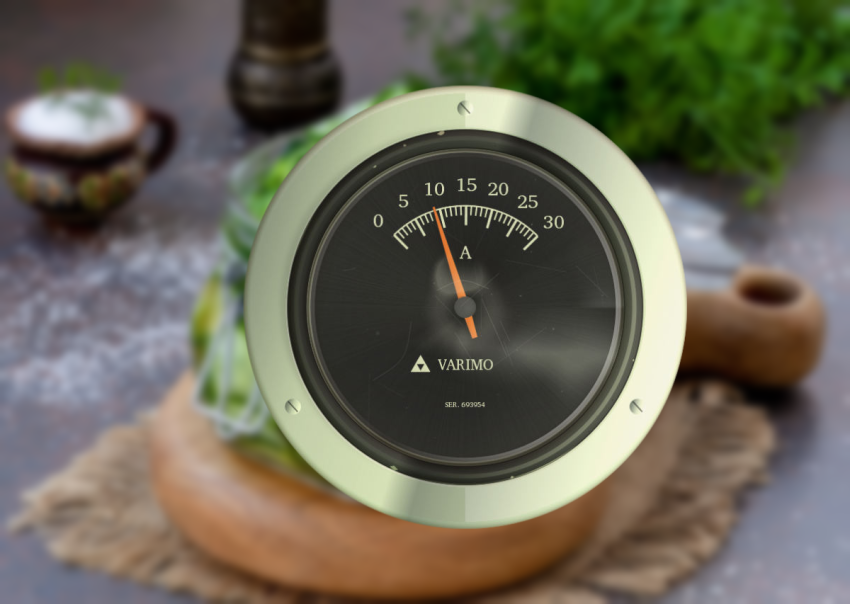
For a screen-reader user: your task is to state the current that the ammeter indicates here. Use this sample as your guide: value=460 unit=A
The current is value=9 unit=A
